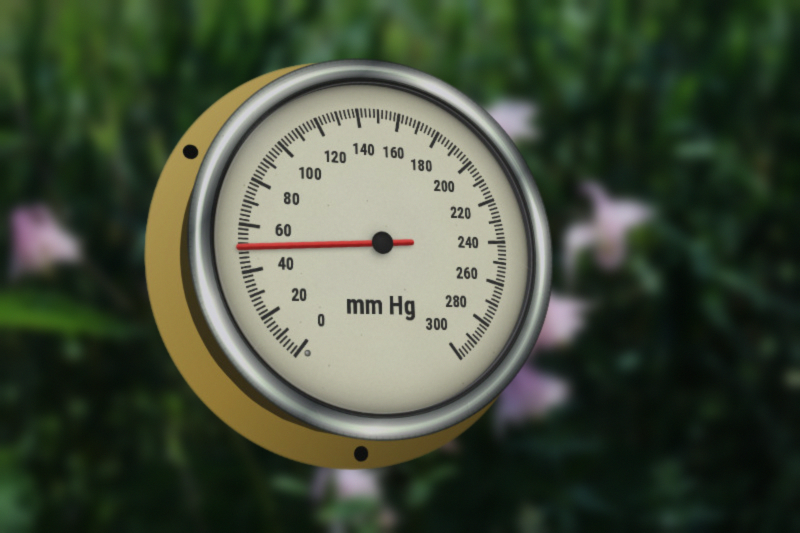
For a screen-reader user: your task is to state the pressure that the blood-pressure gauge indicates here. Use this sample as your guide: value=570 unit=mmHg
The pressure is value=50 unit=mmHg
